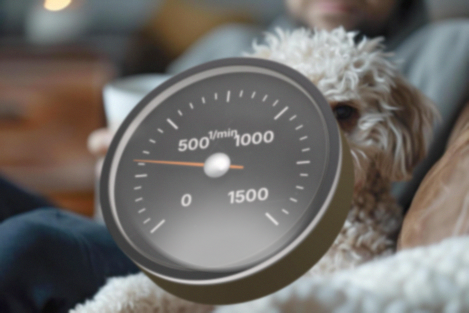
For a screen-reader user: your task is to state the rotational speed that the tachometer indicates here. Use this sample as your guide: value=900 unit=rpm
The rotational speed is value=300 unit=rpm
